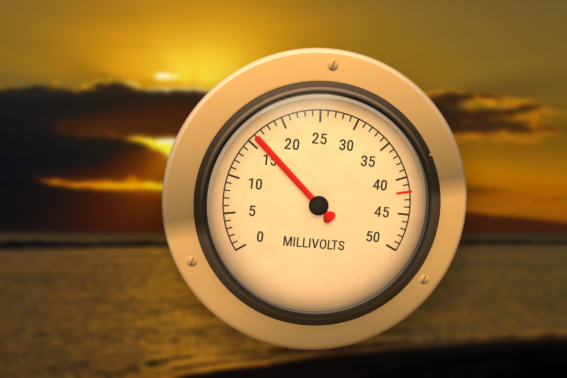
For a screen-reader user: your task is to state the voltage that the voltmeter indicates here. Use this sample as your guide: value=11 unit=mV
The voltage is value=16 unit=mV
